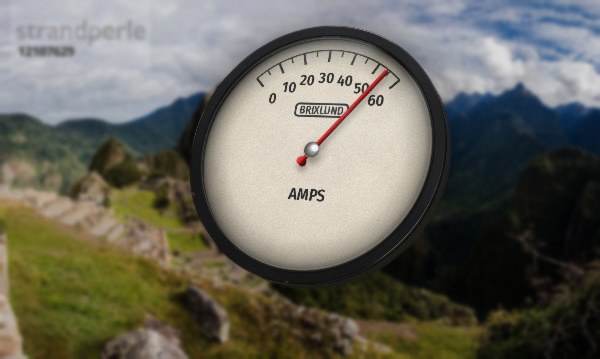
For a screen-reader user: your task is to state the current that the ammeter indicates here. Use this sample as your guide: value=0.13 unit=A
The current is value=55 unit=A
